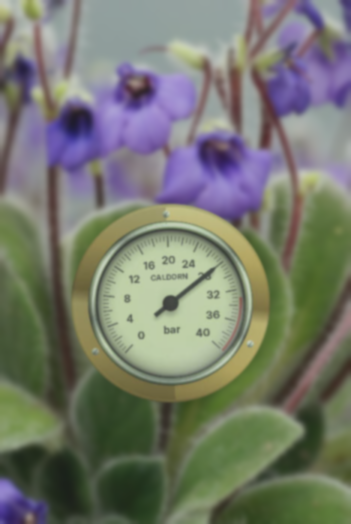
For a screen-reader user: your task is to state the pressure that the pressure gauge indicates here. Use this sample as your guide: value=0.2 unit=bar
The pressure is value=28 unit=bar
